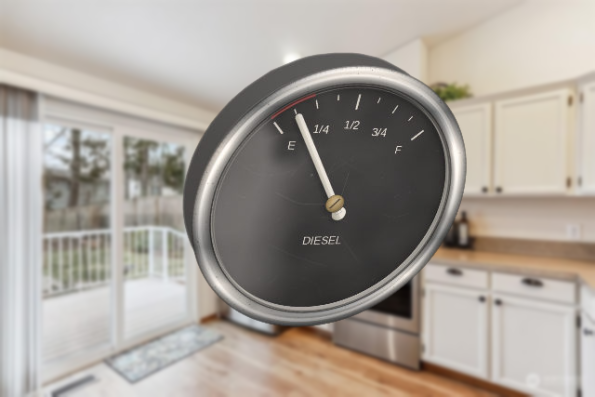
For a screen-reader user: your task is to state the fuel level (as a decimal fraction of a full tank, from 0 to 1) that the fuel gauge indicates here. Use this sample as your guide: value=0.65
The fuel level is value=0.125
